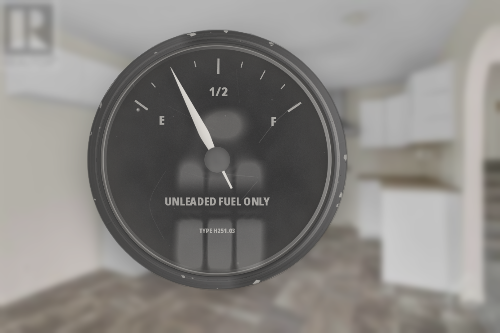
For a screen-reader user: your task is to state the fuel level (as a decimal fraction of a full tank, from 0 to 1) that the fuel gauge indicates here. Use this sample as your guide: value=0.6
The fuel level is value=0.25
